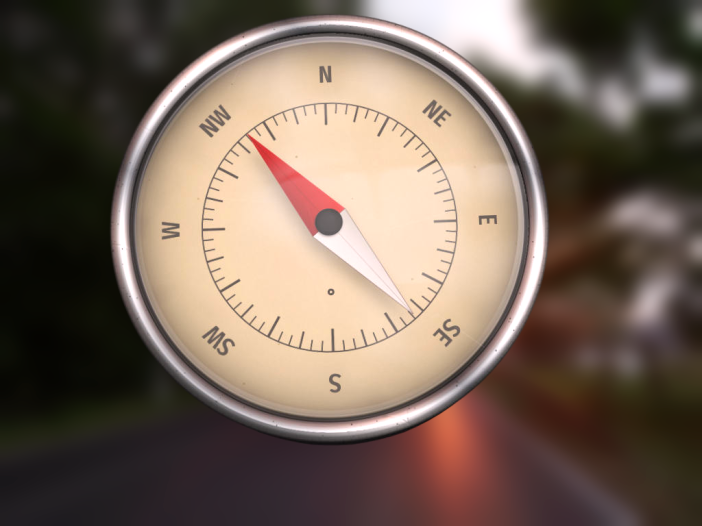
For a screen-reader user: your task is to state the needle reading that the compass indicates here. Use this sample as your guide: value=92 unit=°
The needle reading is value=320 unit=°
